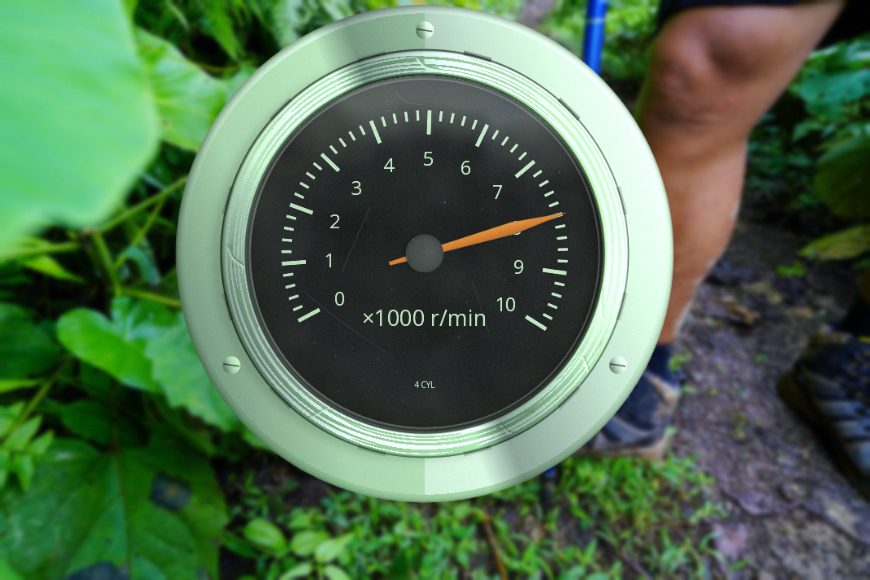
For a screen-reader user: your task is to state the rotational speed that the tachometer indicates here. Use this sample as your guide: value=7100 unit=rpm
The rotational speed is value=8000 unit=rpm
